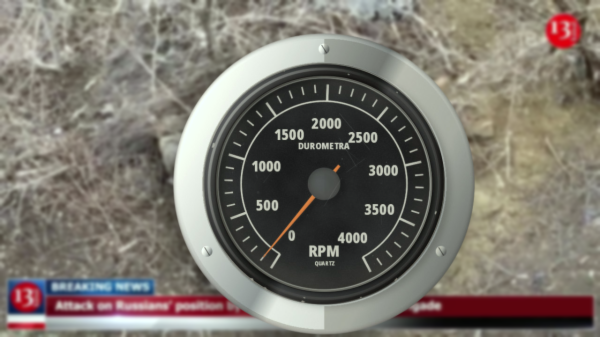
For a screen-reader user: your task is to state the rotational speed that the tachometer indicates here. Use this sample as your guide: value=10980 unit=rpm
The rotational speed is value=100 unit=rpm
